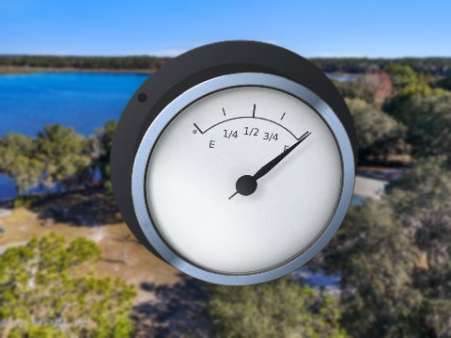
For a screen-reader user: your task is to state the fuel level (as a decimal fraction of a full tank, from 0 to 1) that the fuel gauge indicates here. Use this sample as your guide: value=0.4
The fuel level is value=1
